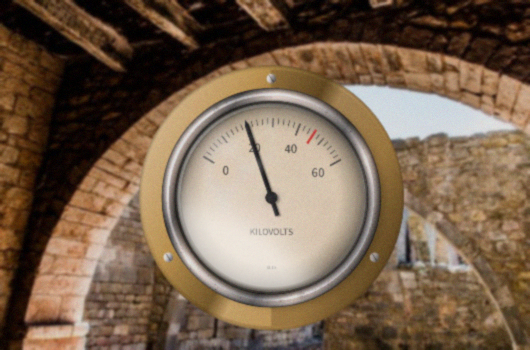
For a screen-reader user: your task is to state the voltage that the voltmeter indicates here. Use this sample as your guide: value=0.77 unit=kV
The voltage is value=20 unit=kV
